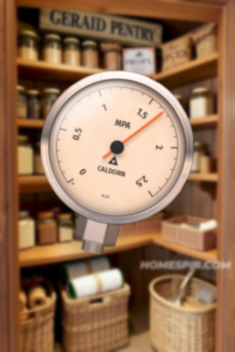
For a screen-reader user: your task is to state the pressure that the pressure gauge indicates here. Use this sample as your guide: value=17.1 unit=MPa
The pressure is value=1.65 unit=MPa
